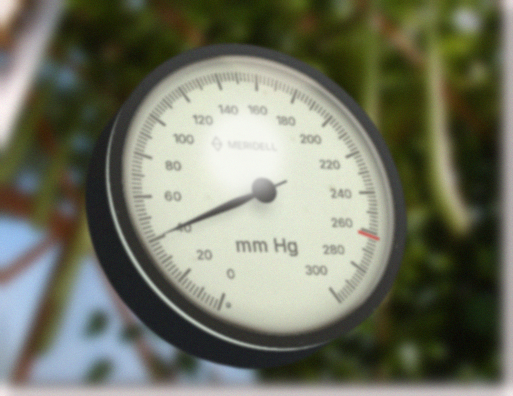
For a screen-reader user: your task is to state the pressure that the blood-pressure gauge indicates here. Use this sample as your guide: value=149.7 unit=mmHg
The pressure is value=40 unit=mmHg
